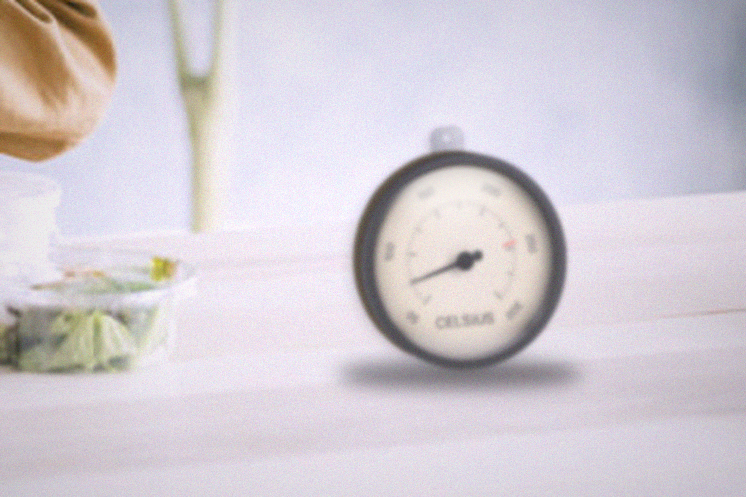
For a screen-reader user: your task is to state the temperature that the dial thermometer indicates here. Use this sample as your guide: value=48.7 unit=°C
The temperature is value=75 unit=°C
